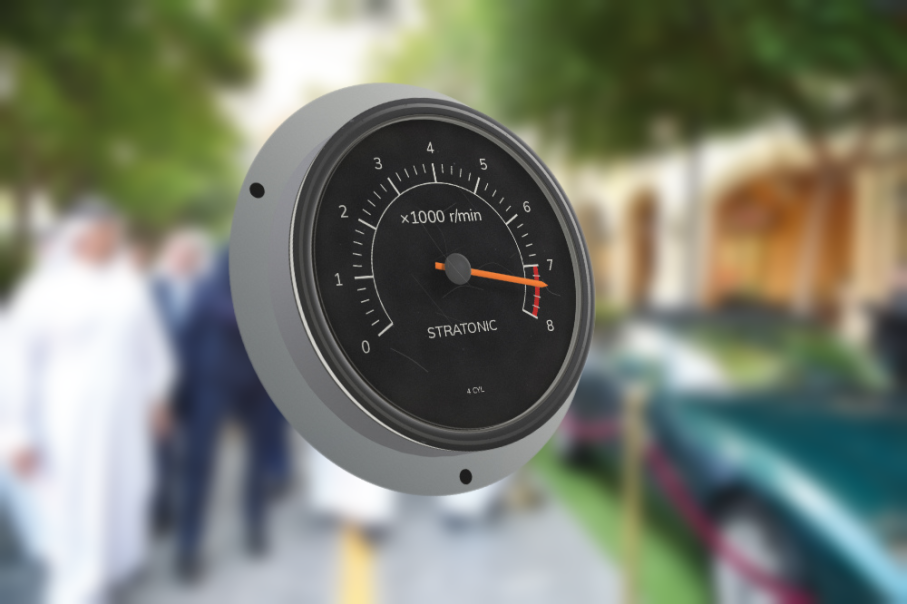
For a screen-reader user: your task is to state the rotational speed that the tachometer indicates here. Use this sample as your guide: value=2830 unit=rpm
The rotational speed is value=7400 unit=rpm
